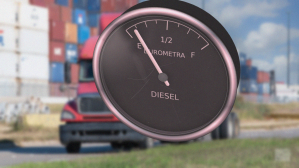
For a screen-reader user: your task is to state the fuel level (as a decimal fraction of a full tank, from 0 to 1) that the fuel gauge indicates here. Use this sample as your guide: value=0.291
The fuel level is value=0.125
